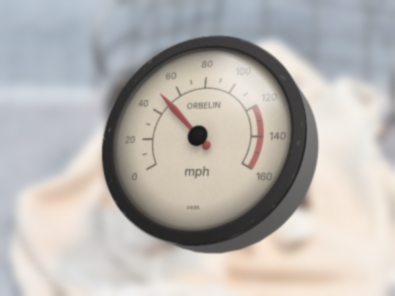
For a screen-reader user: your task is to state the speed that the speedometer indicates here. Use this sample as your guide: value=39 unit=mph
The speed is value=50 unit=mph
